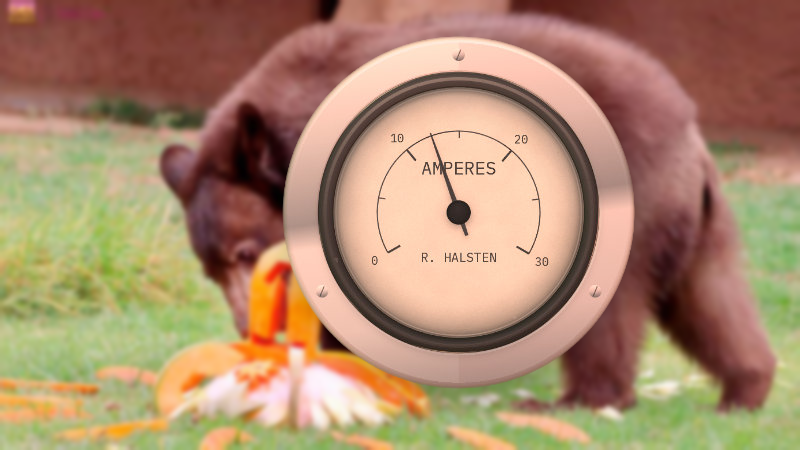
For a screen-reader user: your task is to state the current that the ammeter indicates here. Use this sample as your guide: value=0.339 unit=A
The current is value=12.5 unit=A
